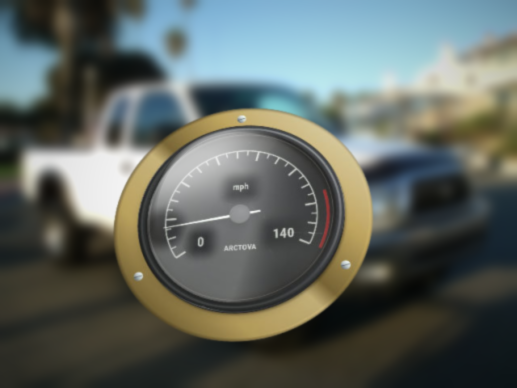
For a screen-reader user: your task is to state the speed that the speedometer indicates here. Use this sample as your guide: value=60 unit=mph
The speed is value=15 unit=mph
